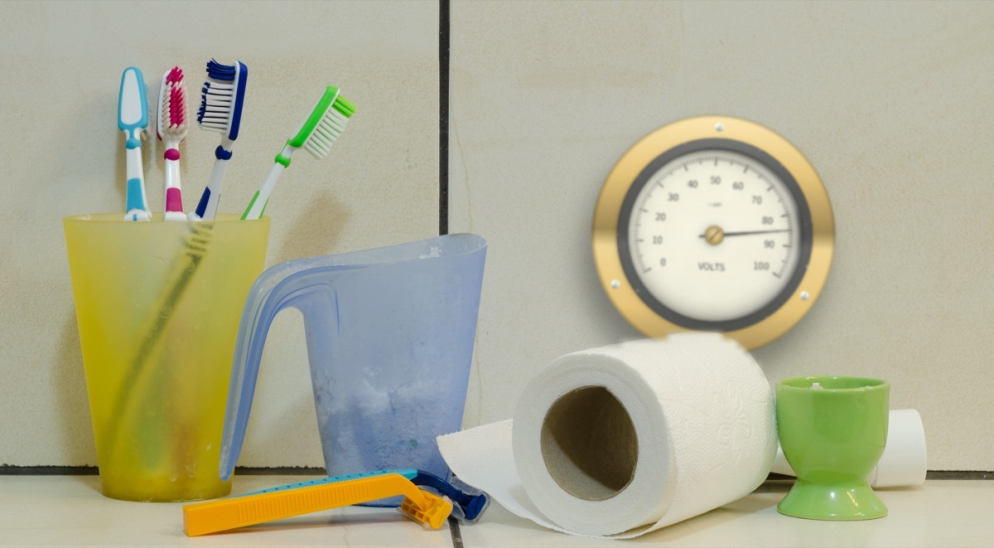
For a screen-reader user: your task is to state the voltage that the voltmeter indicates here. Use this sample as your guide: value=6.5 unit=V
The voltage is value=85 unit=V
